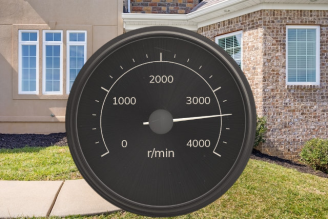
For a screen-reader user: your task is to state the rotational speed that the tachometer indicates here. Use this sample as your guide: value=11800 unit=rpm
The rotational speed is value=3400 unit=rpm
